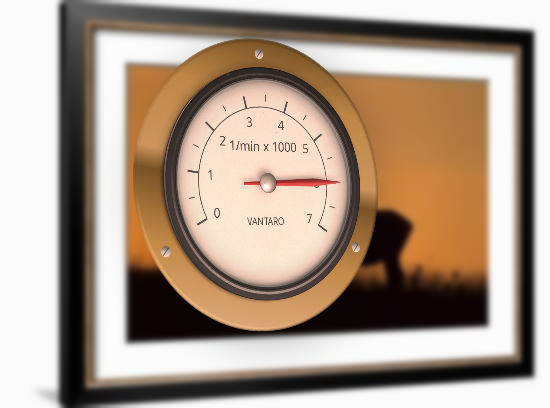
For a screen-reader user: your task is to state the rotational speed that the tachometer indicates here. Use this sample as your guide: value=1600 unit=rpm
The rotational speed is value=6000 unit=rpm
